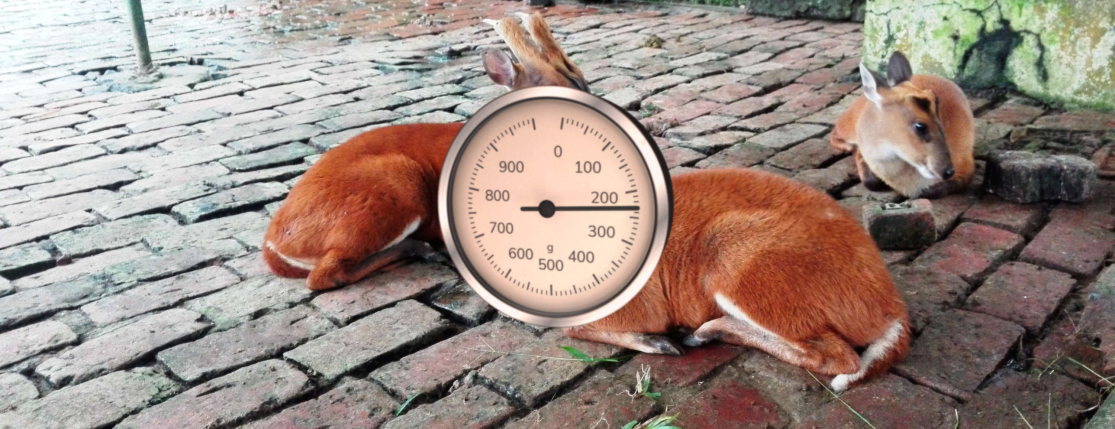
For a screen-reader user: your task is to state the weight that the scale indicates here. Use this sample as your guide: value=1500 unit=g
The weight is value=230 unit=g
